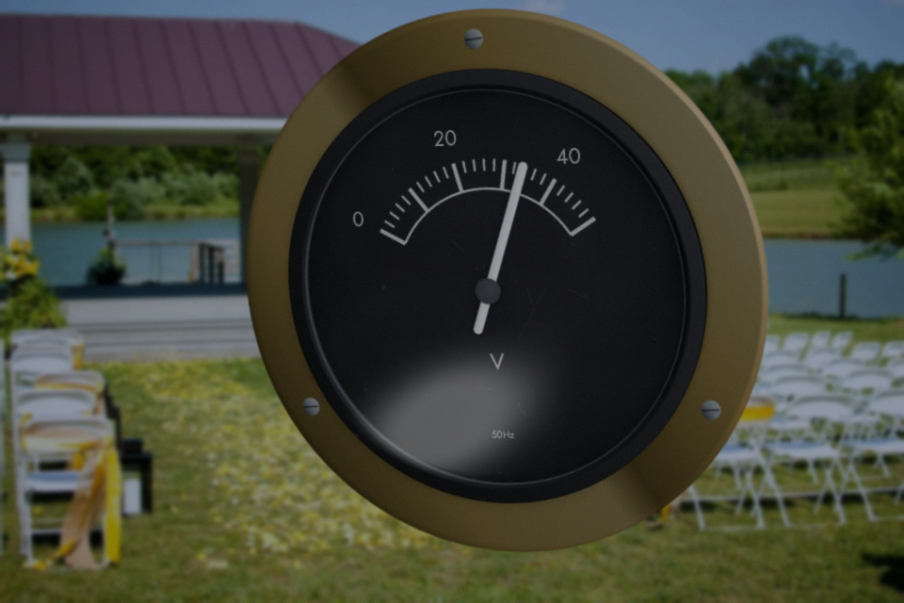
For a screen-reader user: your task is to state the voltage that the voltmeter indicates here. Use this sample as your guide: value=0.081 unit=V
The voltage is value=34 unit=V
